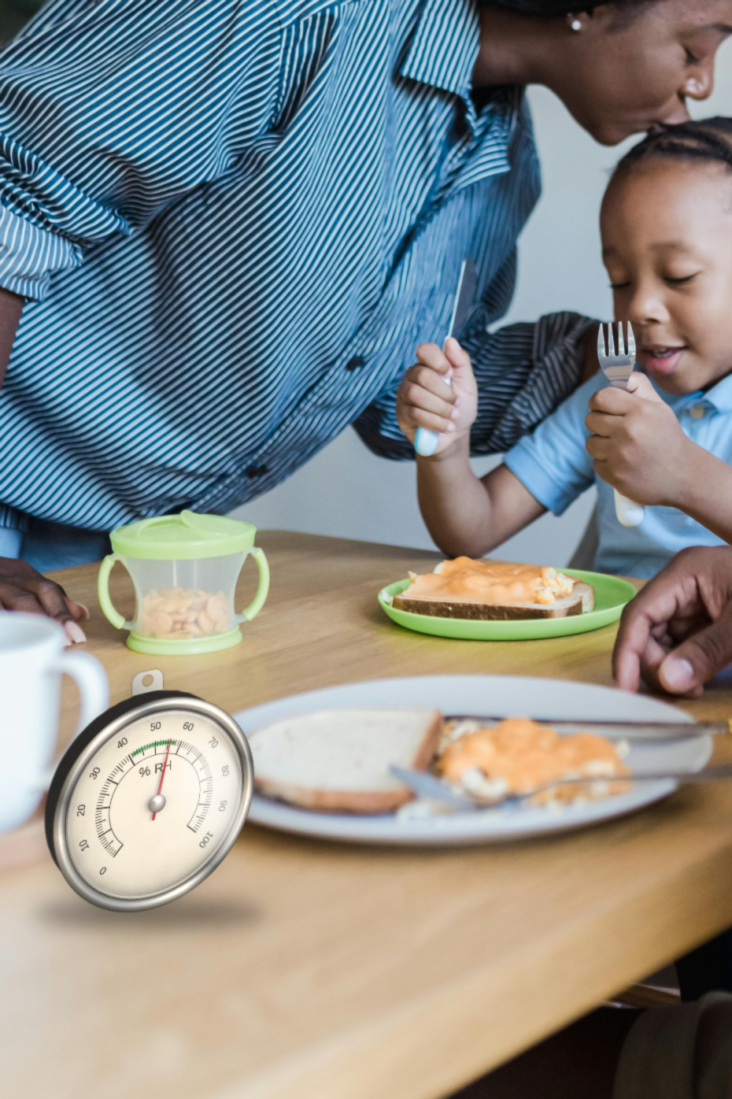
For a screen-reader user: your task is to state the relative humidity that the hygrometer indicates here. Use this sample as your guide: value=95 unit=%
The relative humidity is value=55 unit=%
